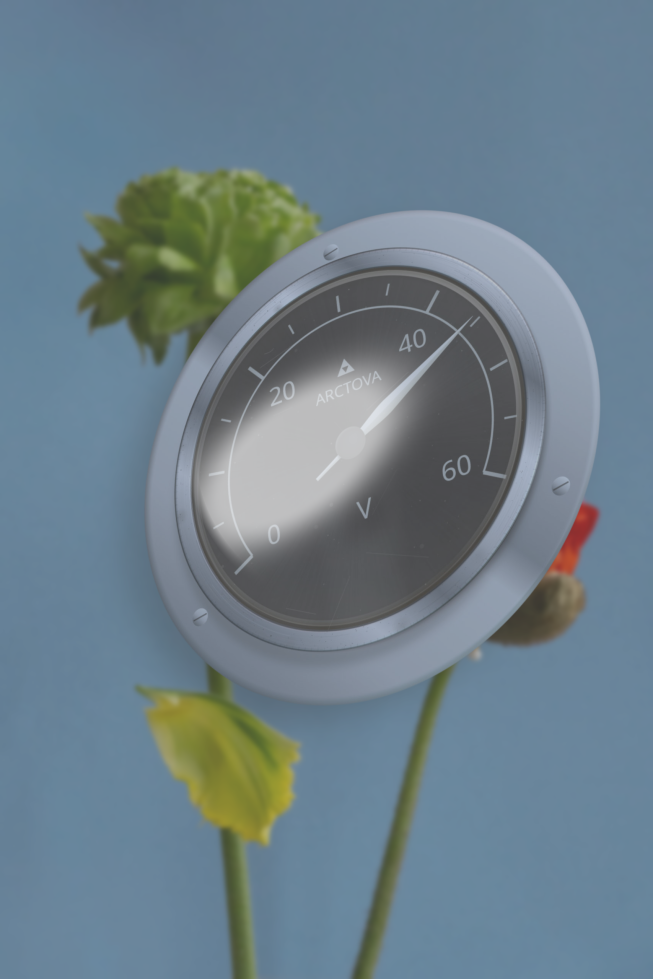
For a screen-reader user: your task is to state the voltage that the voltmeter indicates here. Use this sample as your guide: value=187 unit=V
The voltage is value=45 unit=V
